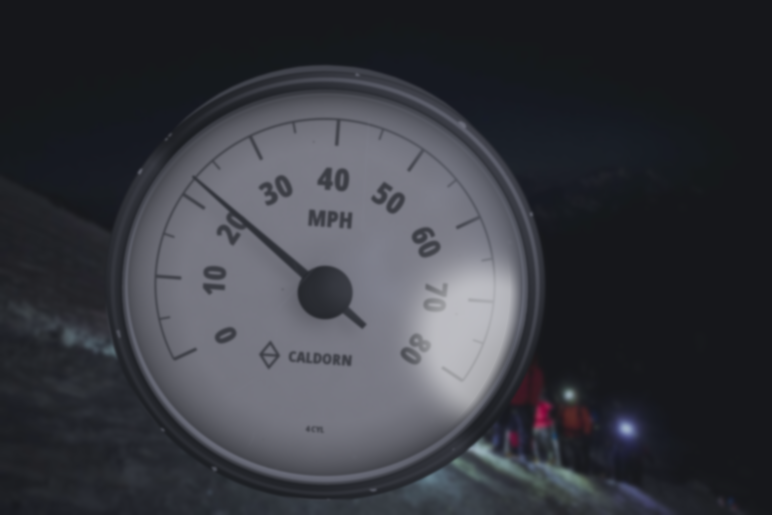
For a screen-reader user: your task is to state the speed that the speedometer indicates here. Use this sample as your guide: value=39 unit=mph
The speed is value=22.5 unit=mph
